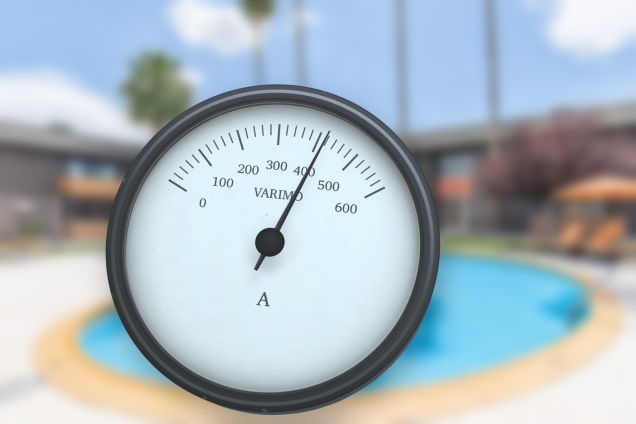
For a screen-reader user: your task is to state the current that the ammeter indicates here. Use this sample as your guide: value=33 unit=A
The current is value=420 unit=A
